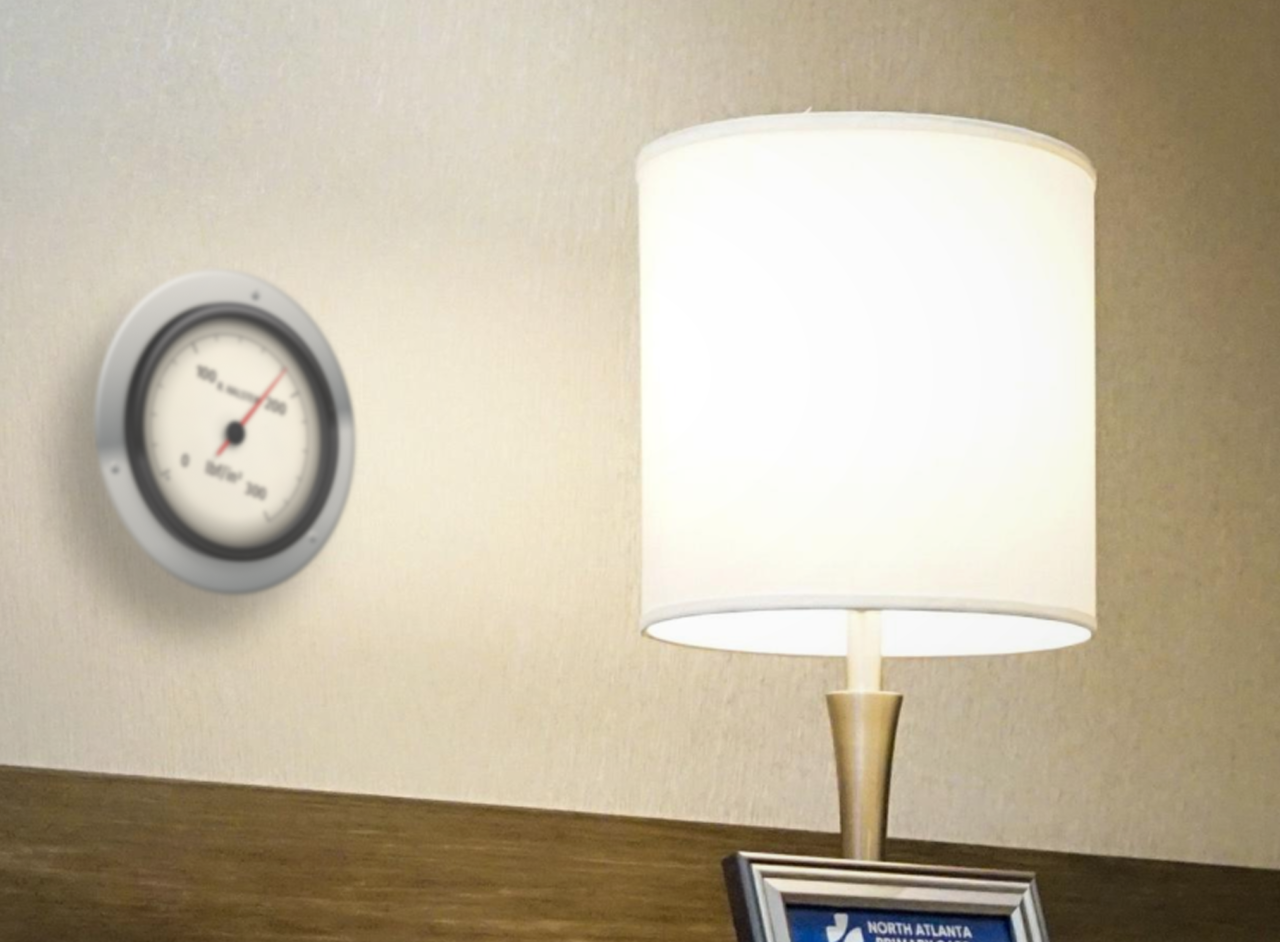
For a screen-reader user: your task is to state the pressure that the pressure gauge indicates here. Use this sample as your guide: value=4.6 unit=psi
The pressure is value=180 unit=psi
